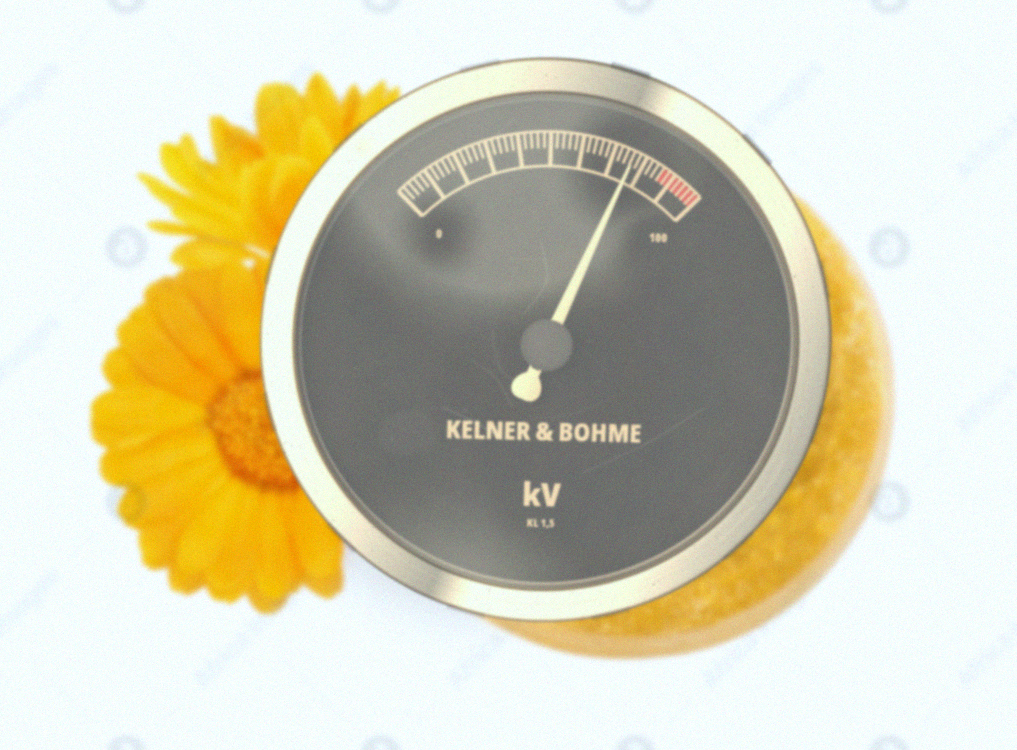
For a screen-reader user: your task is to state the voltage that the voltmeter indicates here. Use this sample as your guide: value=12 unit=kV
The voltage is value=76 unit=kV
